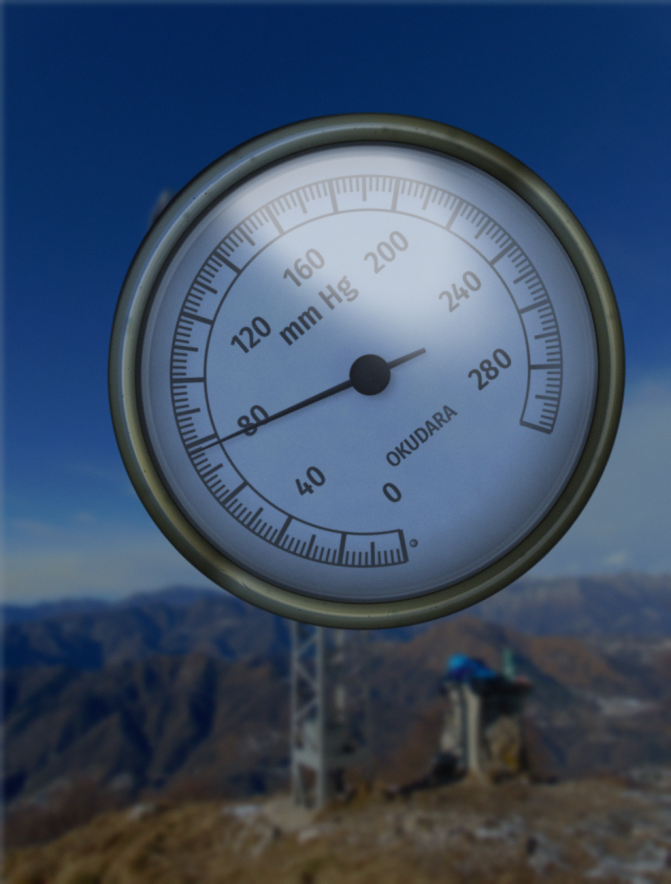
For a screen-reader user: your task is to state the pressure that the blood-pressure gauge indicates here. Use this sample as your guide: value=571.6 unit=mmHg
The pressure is value=78 unit=mmHg
